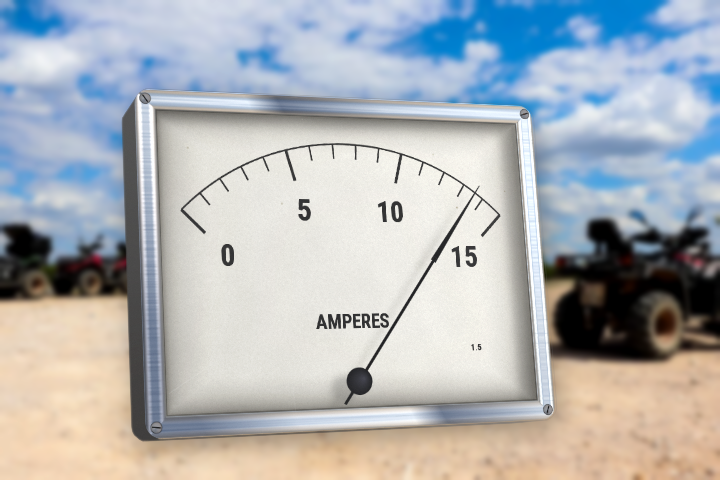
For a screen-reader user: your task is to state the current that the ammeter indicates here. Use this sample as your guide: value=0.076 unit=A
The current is value=13.5 unit=A
